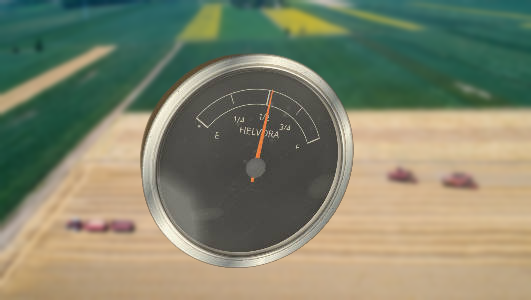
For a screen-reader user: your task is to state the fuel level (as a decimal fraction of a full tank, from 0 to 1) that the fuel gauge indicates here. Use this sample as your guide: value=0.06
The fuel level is value=0.5
